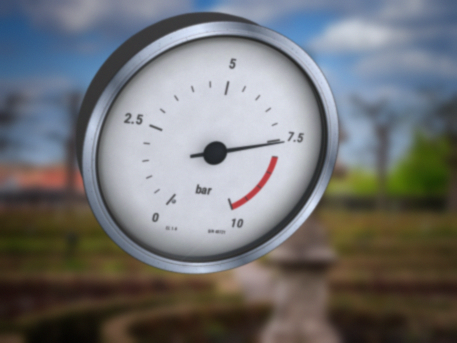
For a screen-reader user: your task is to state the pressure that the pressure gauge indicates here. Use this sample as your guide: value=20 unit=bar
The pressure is value=7.5 unit=bar
